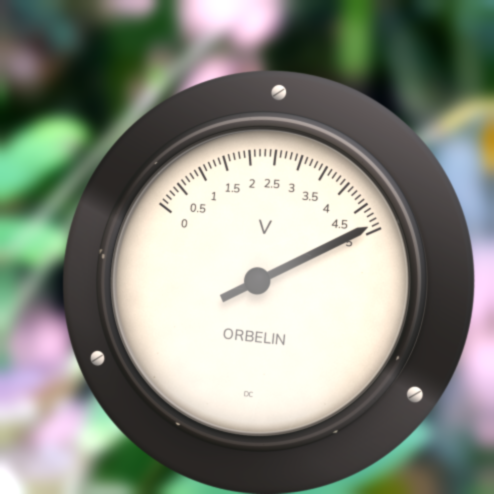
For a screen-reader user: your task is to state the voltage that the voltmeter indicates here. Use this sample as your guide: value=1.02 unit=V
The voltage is value=4.9 unit=V
